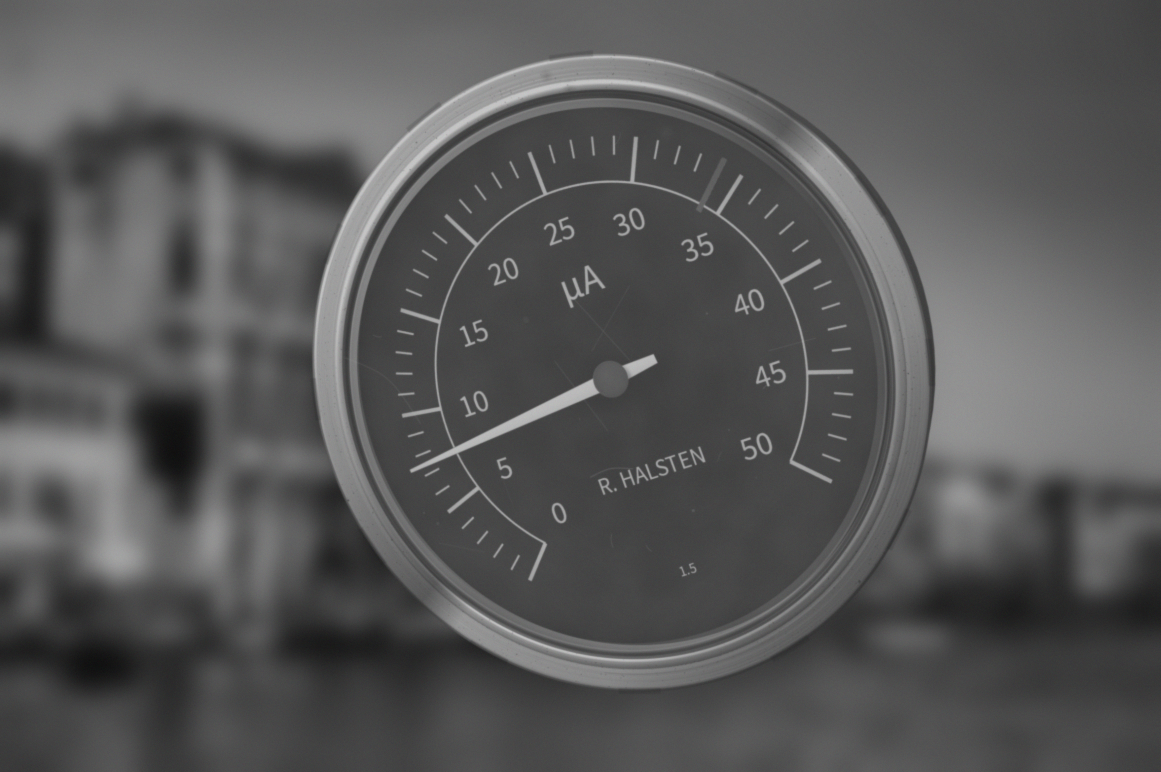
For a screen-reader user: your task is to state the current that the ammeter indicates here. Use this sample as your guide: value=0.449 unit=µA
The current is value=7.5 unit=µA
